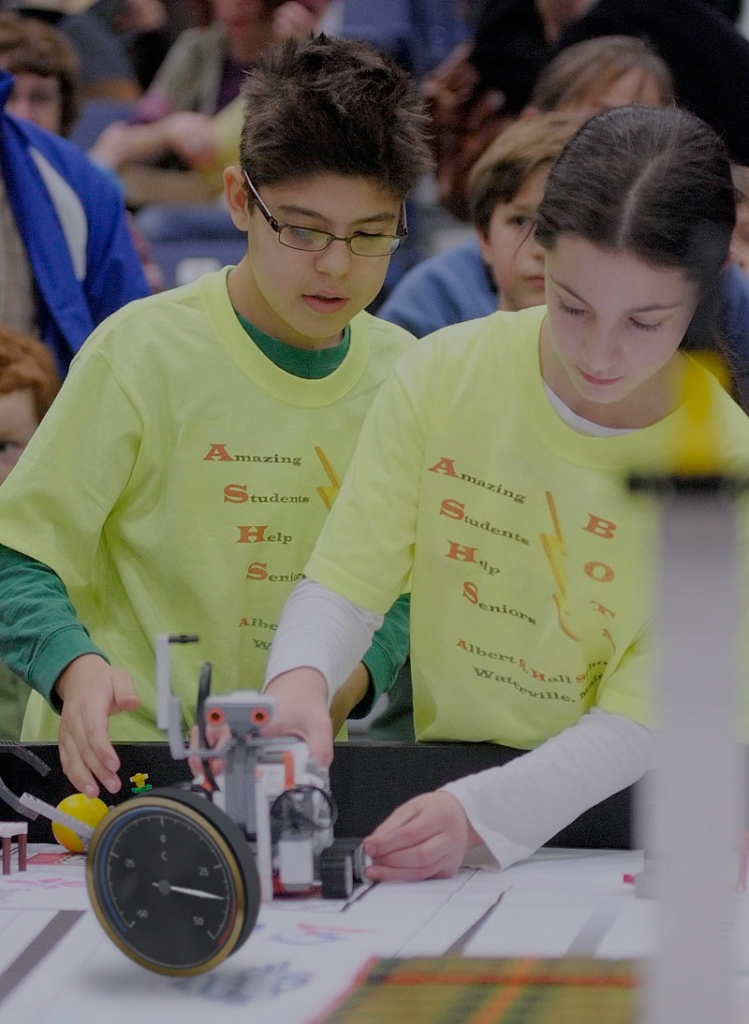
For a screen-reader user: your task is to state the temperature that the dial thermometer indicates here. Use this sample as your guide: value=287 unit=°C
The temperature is value=35 unit=°C
